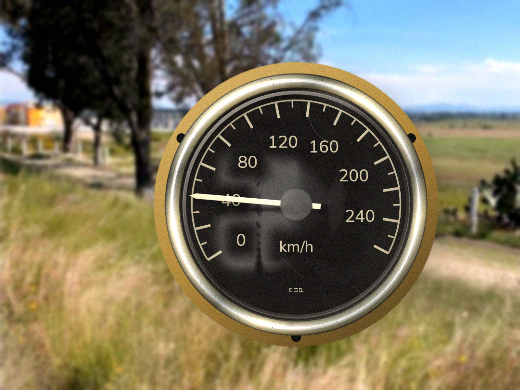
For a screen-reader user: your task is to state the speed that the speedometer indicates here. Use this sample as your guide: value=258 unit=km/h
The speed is value=40 unit=km/h
